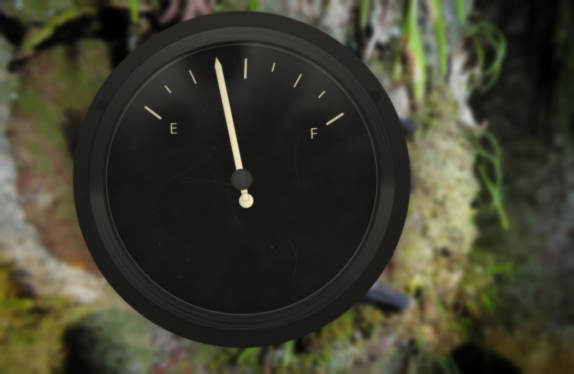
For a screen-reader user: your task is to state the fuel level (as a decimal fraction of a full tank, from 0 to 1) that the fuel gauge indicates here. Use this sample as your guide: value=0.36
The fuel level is value=0.375
